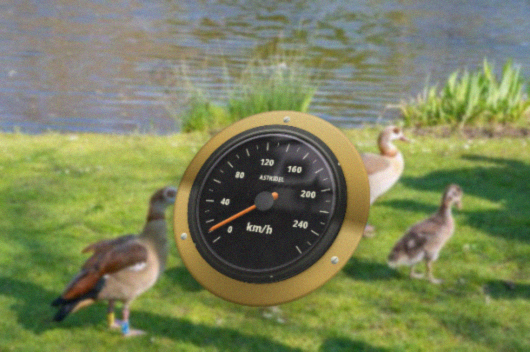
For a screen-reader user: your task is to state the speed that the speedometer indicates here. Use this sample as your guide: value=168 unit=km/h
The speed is value=10 unit=km/h
